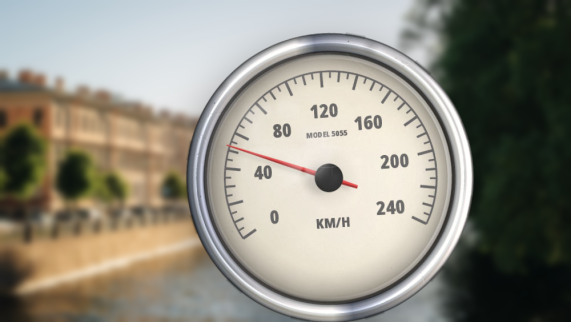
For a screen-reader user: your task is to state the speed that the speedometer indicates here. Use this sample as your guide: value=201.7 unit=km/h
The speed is value=52.5 unit=km/h
